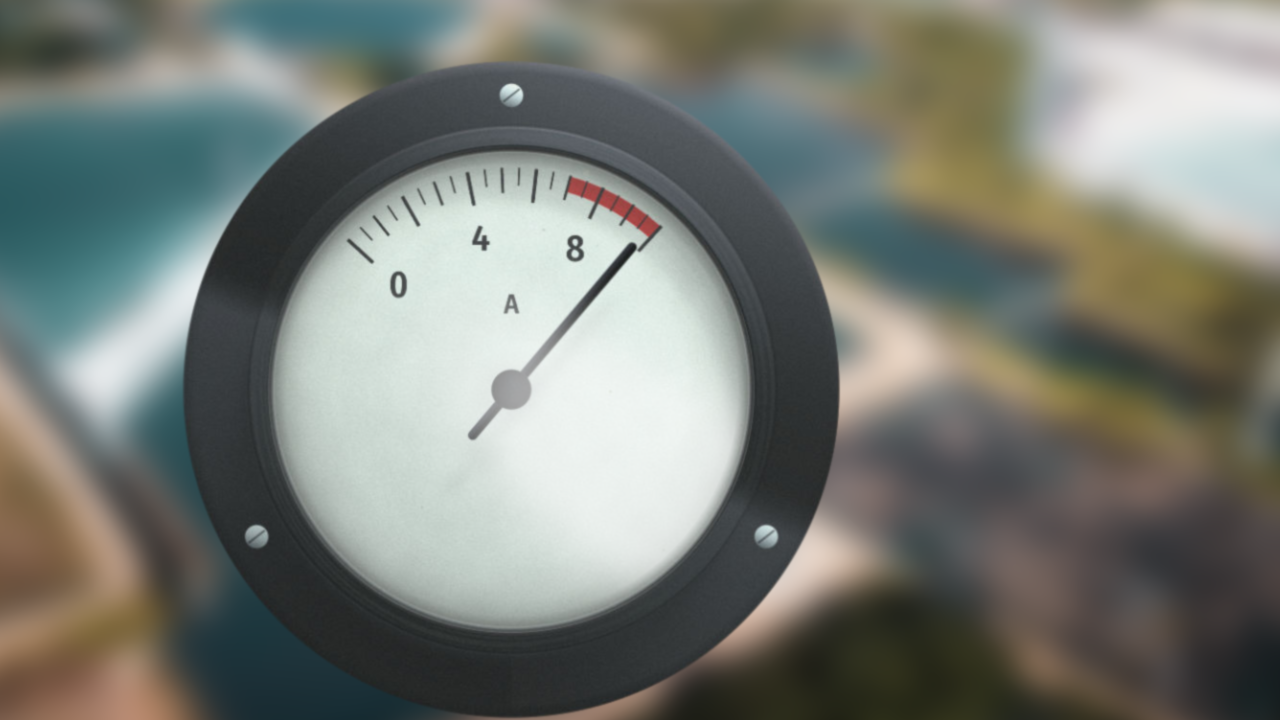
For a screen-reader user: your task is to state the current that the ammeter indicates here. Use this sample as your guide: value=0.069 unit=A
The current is value=9.75 unit=A
